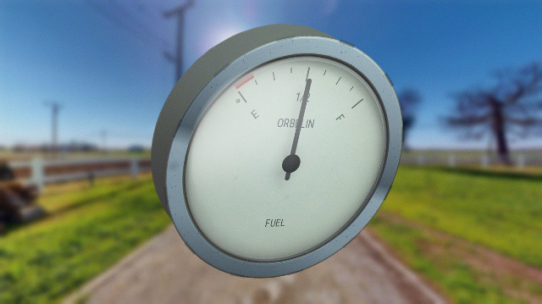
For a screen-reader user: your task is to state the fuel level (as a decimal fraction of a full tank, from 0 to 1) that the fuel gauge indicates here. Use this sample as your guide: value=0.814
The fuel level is value=0.5
